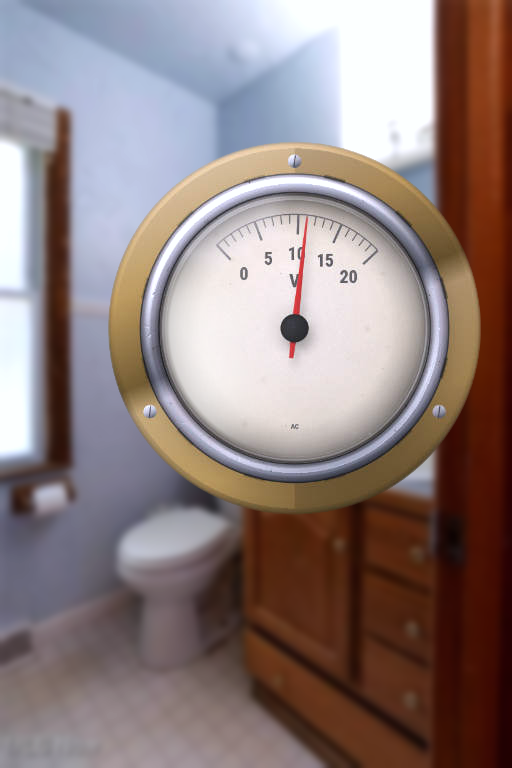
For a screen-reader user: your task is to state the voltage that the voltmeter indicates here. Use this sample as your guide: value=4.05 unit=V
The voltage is value=11 unit=V
